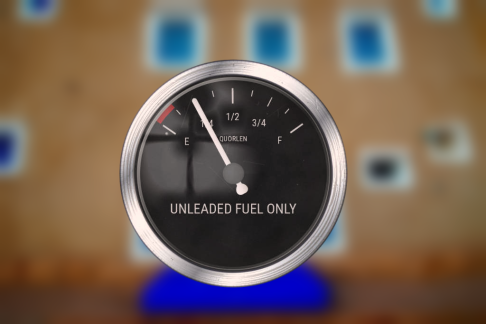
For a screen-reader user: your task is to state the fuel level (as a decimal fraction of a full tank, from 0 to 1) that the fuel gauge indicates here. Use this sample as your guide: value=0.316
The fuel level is value=0.25
